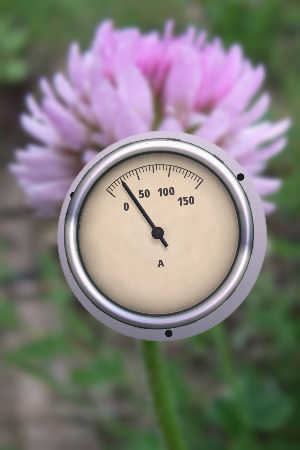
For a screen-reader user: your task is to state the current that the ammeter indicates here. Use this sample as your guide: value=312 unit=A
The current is value=25 unit=A
